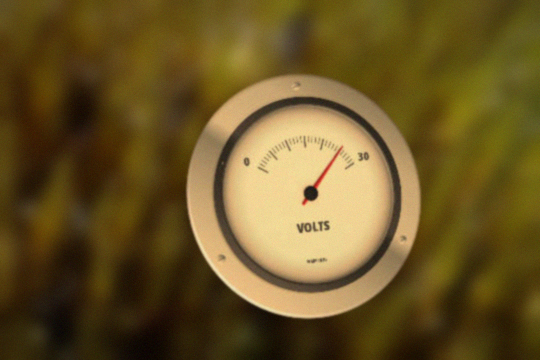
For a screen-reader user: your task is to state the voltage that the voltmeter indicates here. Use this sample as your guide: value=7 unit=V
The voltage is value=25 unit=V
